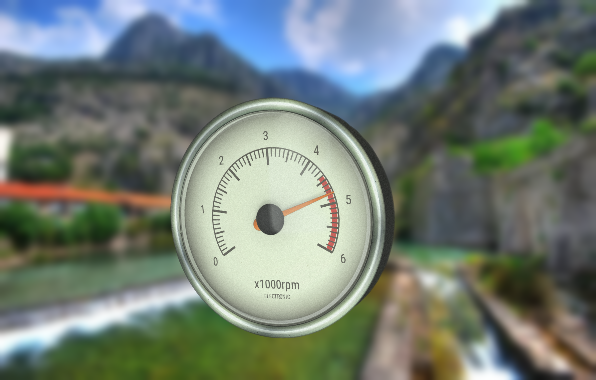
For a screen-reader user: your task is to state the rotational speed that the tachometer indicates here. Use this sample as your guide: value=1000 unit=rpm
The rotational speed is value=4800 unit=rpm
